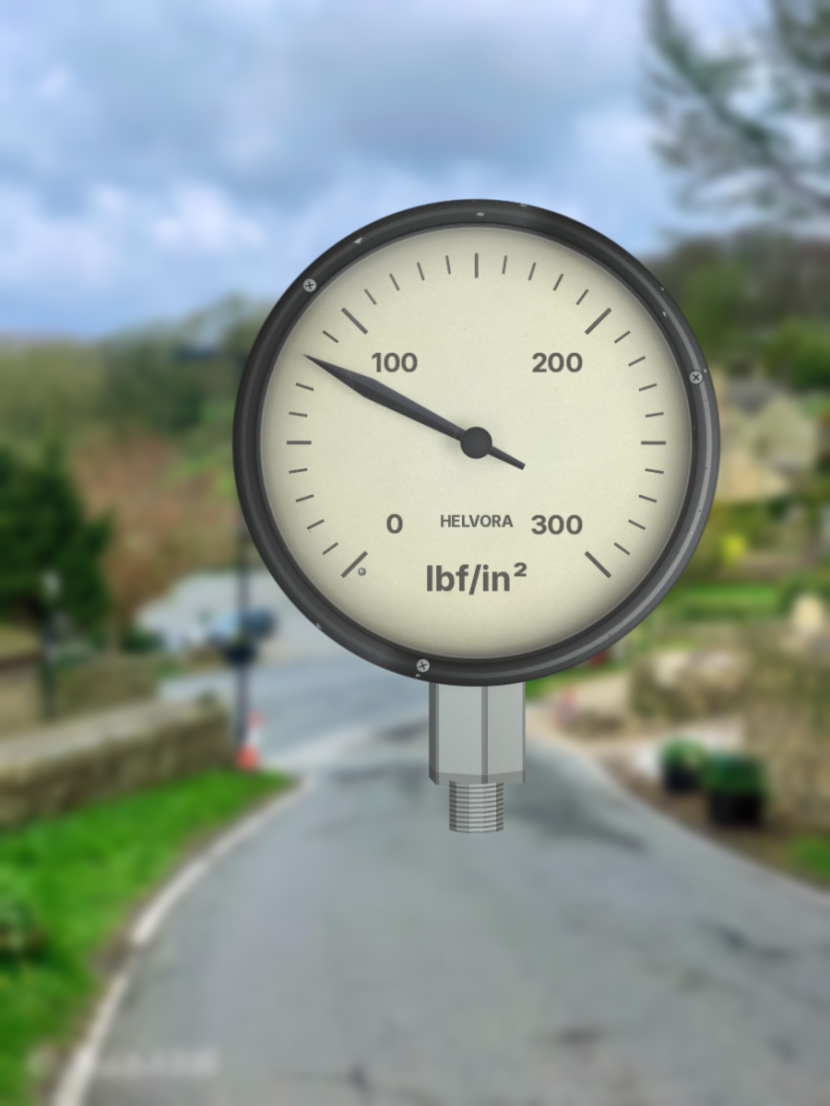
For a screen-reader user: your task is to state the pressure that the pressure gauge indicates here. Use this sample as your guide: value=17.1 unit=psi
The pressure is value=80 unit=psi
